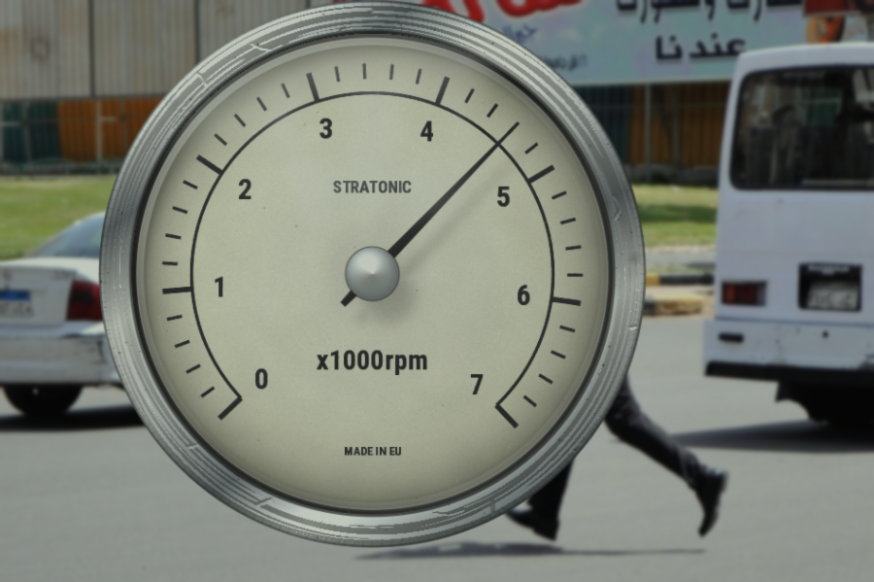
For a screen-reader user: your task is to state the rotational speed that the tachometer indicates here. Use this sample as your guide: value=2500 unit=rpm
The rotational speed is value=4600 unit=rpm
